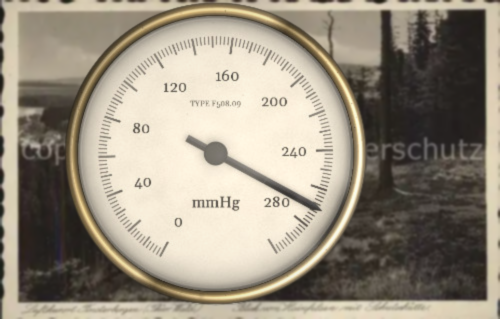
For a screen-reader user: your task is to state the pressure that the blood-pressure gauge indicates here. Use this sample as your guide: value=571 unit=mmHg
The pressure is value=270 unit=mmHg
